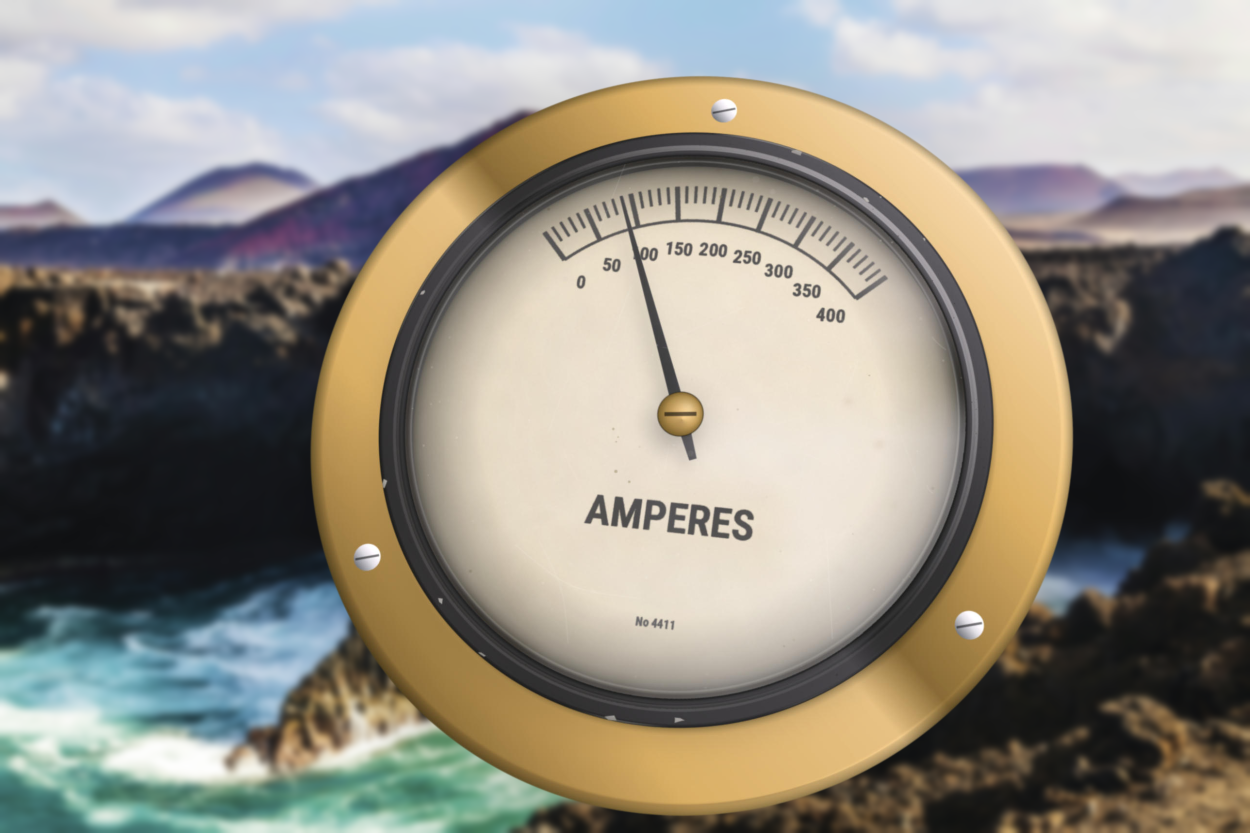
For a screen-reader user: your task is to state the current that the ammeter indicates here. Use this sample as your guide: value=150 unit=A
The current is value=90 unit=A
